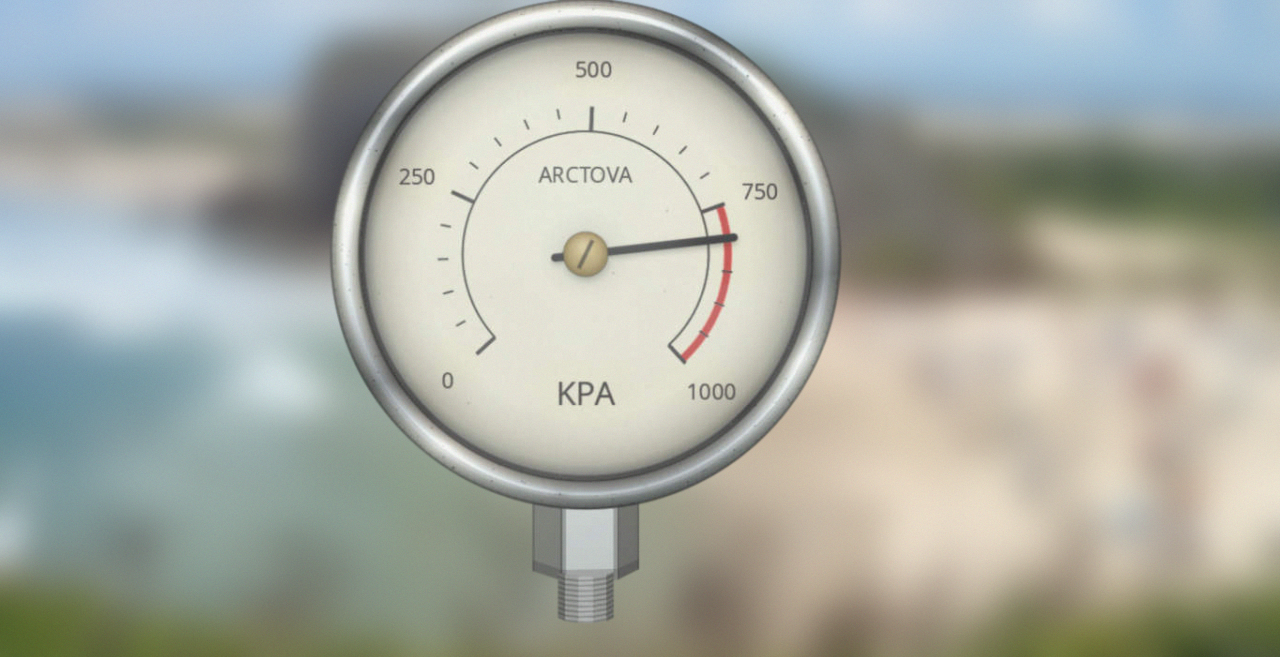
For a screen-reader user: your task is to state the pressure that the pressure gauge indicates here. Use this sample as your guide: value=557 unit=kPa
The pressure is value=800 unit=kPa
